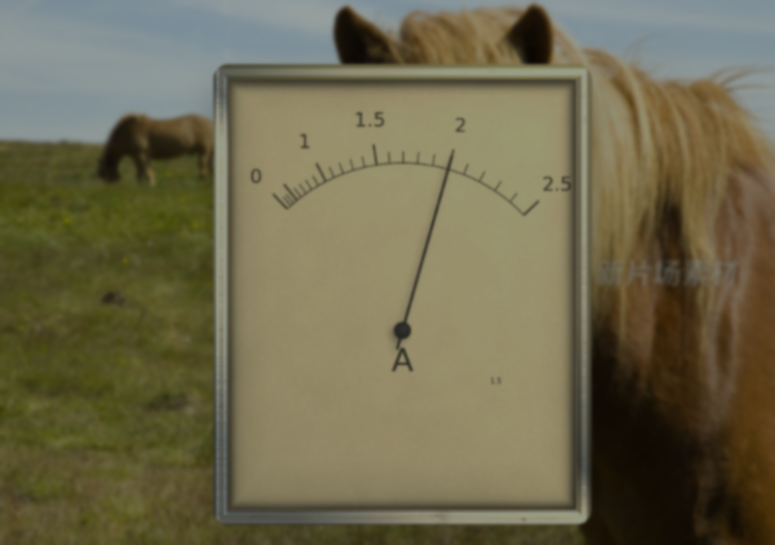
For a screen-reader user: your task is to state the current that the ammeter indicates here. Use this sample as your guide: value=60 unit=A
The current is value=2 unit=A
